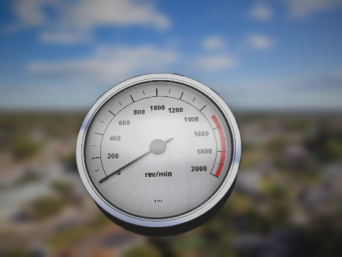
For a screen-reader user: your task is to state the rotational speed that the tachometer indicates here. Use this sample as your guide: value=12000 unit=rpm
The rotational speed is value=0 unit=rpm
